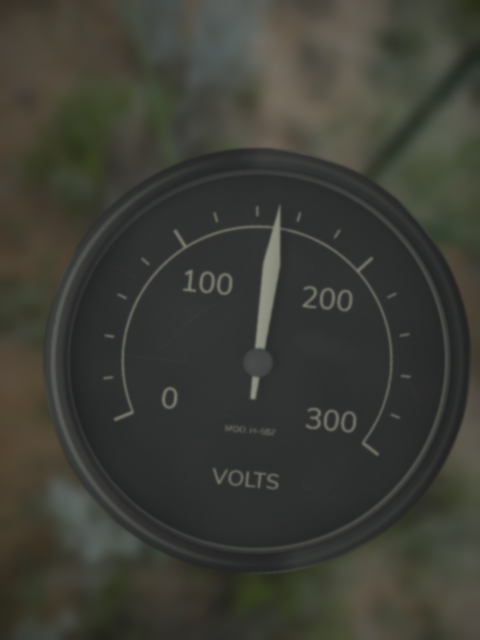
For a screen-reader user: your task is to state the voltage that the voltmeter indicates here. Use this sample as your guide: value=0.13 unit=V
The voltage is value=150 unit=V
